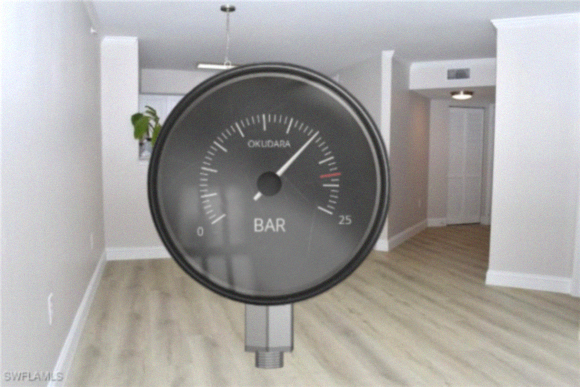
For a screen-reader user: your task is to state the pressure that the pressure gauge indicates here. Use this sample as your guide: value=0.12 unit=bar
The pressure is value=17.5 unit=bar
